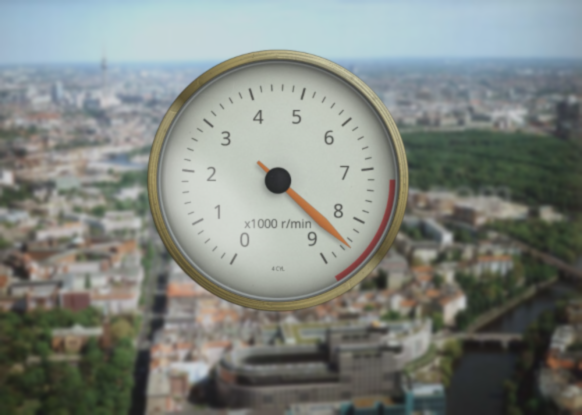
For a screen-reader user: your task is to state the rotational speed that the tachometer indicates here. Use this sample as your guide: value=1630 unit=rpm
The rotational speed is value=8500 unit=rpm
